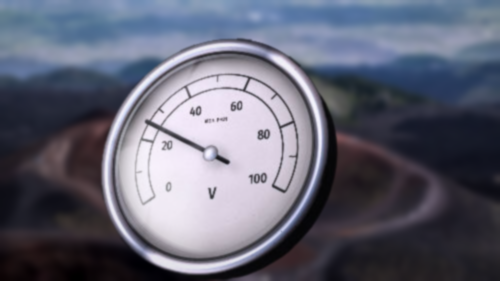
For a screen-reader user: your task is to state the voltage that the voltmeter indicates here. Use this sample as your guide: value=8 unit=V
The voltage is value=25 unit=V
